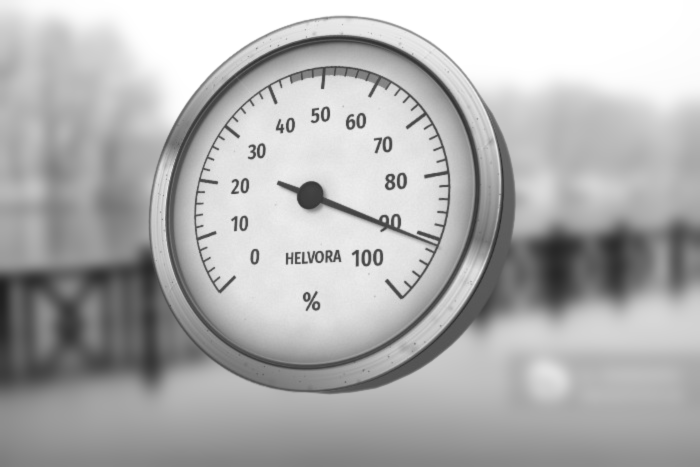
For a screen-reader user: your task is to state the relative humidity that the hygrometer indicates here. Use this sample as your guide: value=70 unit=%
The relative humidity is value=91 unit=%
